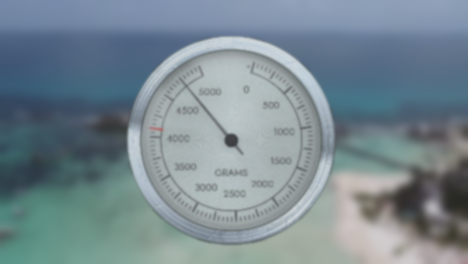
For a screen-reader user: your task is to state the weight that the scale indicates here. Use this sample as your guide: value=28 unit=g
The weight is value=4750 unit=g
